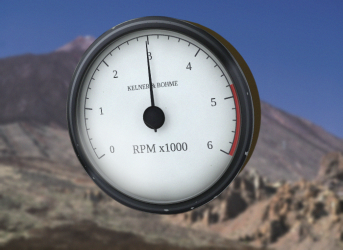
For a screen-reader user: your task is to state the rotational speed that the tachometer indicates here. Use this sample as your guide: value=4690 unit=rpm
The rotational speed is value=3000 unit=rpm
